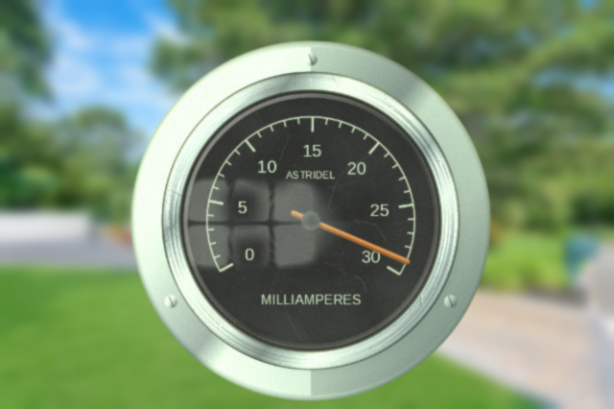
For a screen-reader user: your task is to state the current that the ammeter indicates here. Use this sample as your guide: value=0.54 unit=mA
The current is value=29 unit=mA
